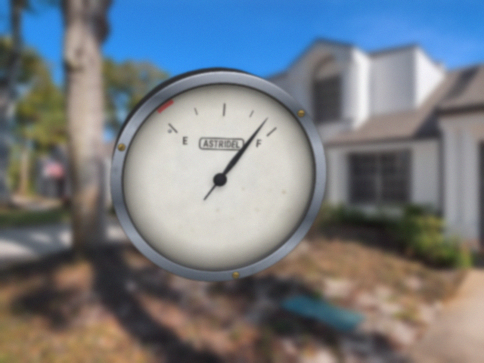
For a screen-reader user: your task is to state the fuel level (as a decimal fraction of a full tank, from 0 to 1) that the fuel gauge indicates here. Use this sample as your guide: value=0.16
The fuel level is value=0.875
